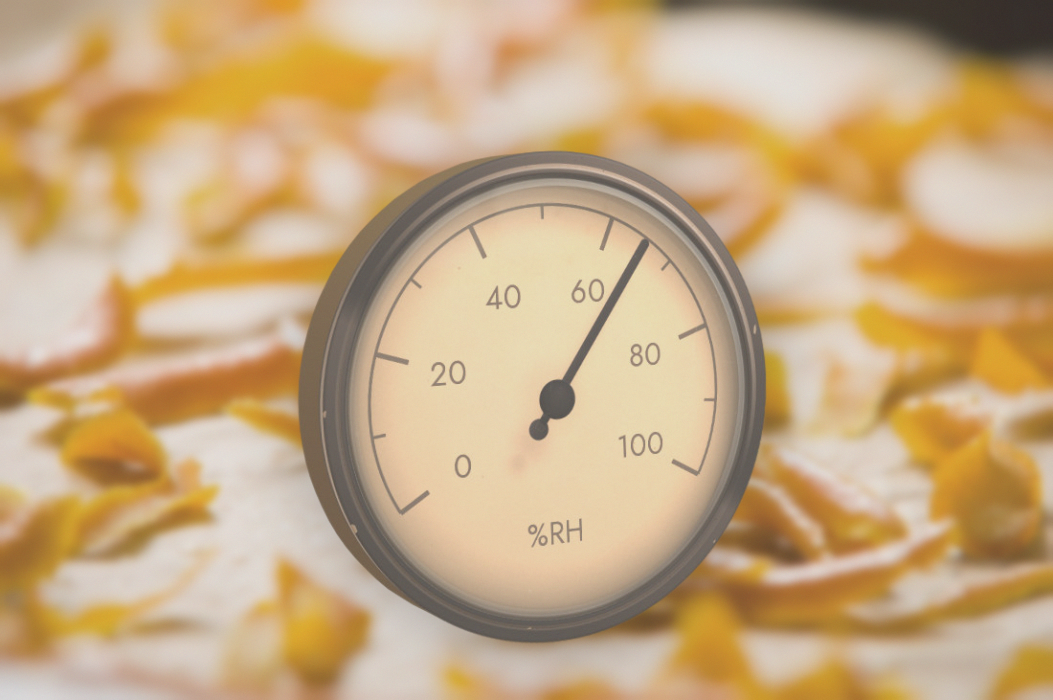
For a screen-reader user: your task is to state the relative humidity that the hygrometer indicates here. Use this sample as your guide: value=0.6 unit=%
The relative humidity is value=65 unit=%
